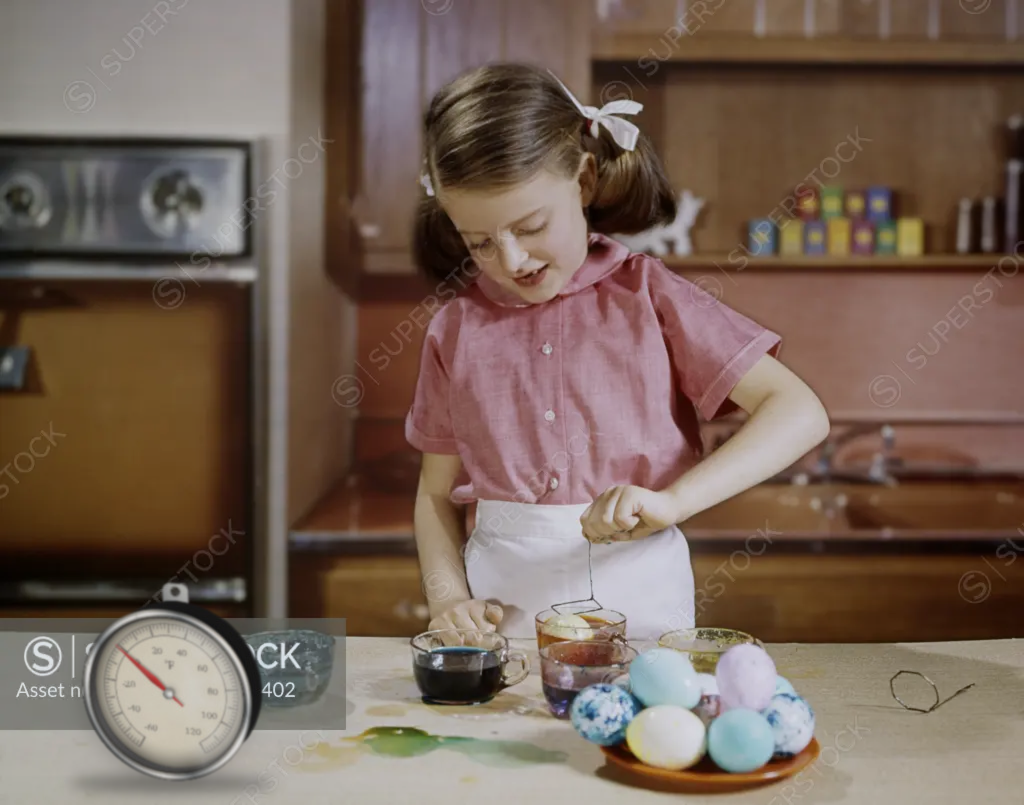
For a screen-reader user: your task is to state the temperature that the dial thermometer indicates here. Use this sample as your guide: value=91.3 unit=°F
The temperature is value=0 unit=°F
